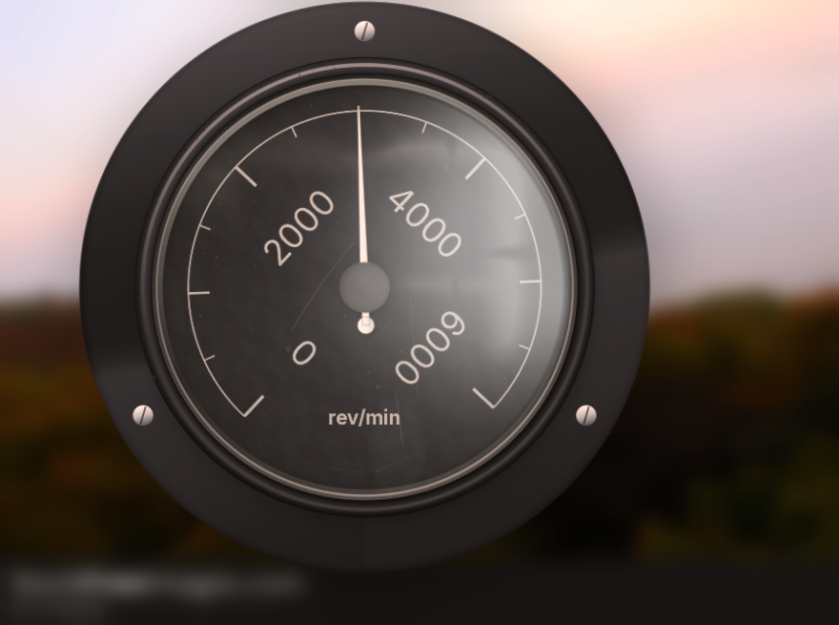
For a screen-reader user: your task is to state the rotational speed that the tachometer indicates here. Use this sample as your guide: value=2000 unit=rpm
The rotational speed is value=3000 unit=rpm
